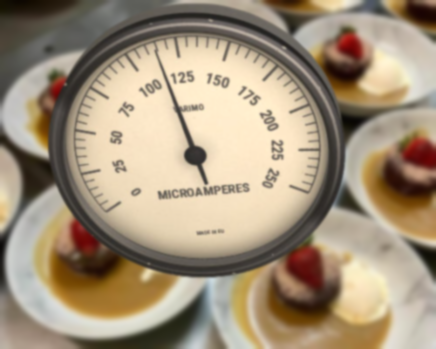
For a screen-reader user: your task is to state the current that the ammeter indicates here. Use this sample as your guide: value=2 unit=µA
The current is value=115 unit=µA
